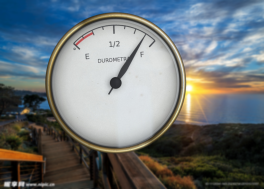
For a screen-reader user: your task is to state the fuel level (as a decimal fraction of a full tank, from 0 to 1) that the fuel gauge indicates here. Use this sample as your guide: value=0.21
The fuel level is value=0.875
